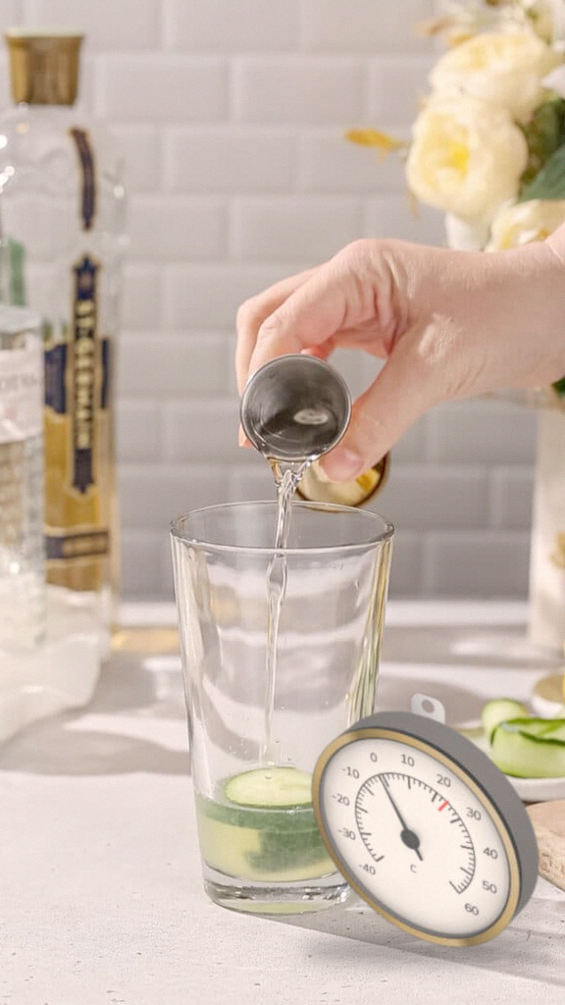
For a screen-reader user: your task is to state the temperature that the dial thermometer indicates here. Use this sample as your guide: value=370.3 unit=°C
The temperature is value=0 unit=°C
